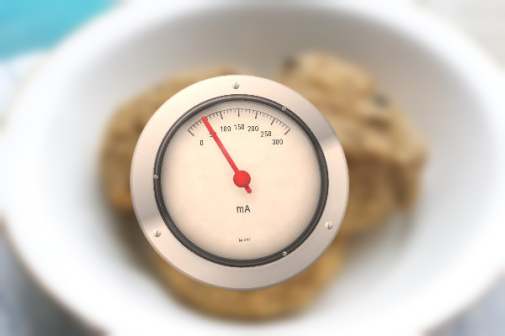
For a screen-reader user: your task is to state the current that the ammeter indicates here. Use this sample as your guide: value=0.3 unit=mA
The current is value=50 unit=mA
